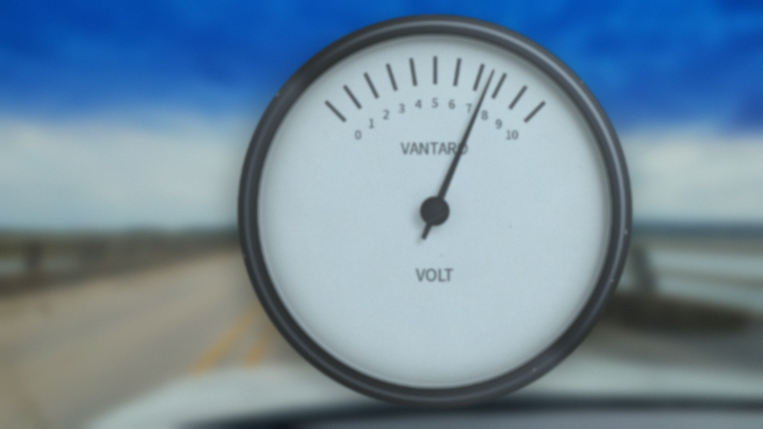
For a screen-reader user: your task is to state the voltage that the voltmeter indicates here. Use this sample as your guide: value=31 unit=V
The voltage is value=7.5 unit=V
